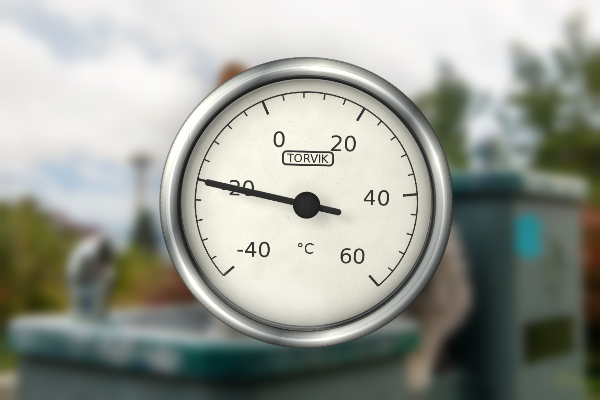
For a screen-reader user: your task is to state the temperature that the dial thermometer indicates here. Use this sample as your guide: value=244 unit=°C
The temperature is value=-20 unit=°C
